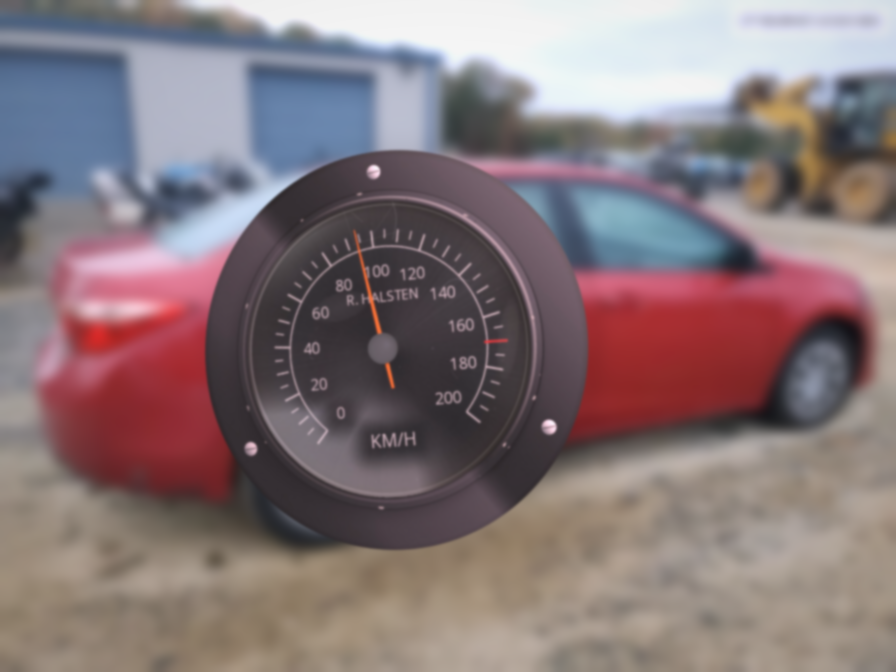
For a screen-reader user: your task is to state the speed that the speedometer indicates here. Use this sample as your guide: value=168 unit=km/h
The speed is value=95 unit=km/h
